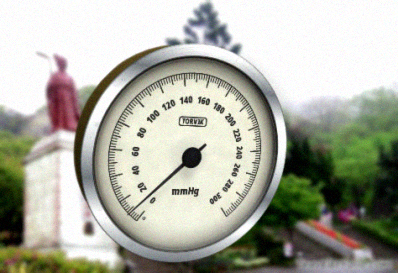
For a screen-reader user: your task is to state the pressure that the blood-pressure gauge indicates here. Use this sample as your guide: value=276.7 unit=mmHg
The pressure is value=10 unit=mmHg
